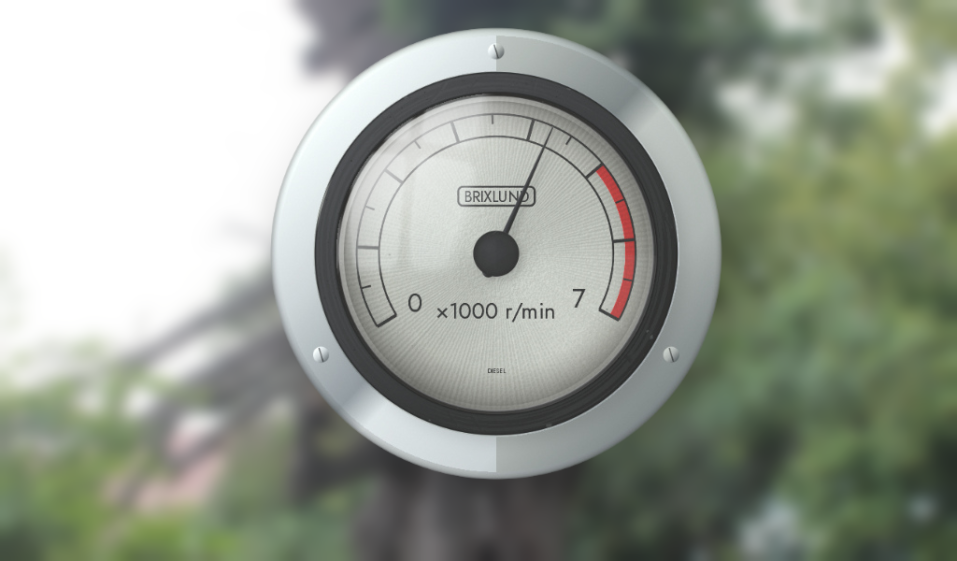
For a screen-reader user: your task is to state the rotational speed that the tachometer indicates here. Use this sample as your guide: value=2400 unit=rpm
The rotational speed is value=4250 unit=rpm
